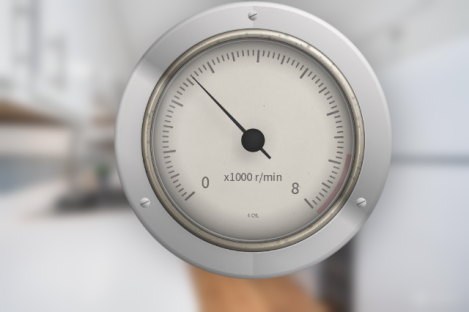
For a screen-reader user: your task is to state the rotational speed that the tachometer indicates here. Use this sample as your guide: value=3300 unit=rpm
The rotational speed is value=2600 unit=rpm
